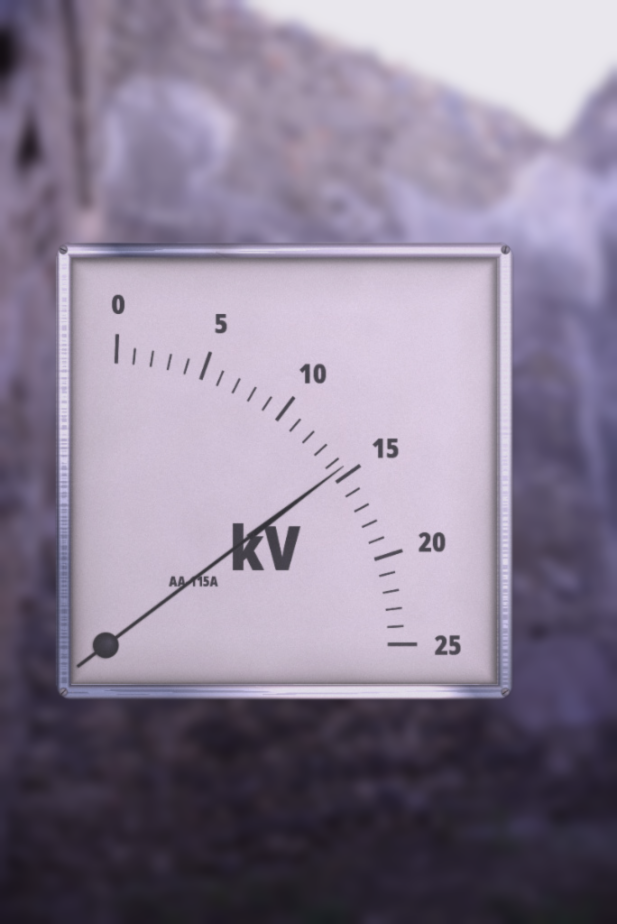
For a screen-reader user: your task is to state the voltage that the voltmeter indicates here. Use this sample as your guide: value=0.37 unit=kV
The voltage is value=14.5 unit=kV
